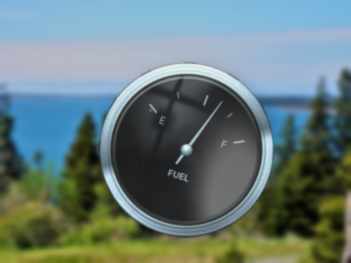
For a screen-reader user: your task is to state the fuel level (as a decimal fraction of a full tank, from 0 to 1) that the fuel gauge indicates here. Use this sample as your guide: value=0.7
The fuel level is value=0.625
